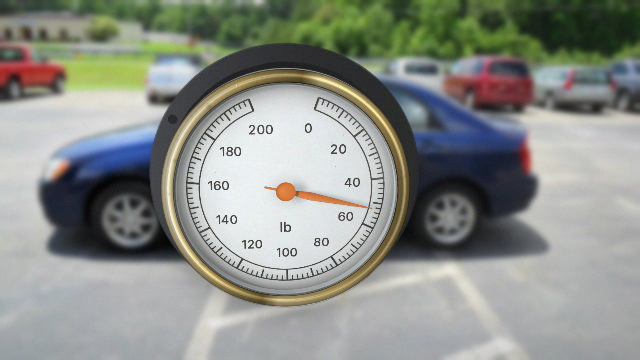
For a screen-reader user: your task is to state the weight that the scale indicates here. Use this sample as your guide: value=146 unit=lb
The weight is value=52 unit=lb
